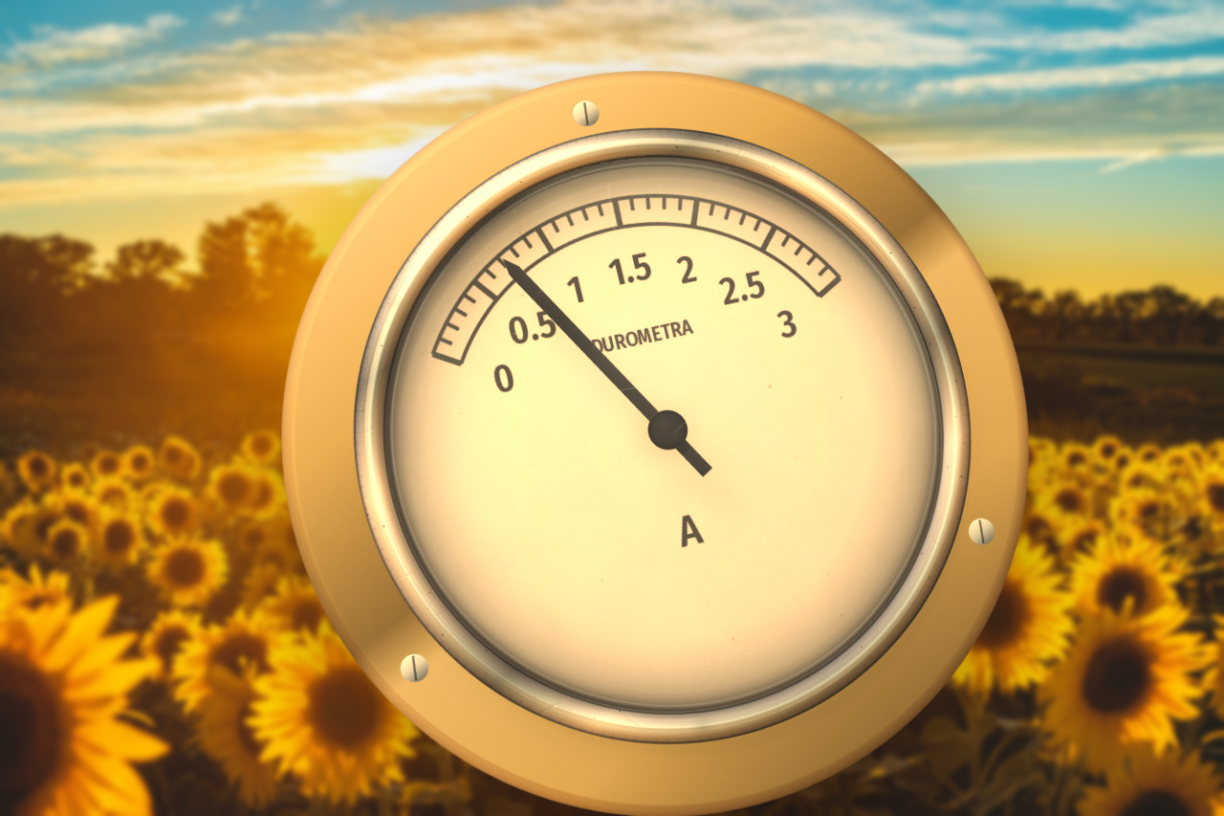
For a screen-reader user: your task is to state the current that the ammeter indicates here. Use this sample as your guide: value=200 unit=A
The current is value=0.7 unit=A
